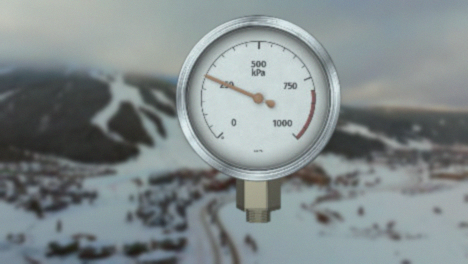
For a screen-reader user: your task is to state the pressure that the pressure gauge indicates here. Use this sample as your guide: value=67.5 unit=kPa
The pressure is value=250 unit=kPa
